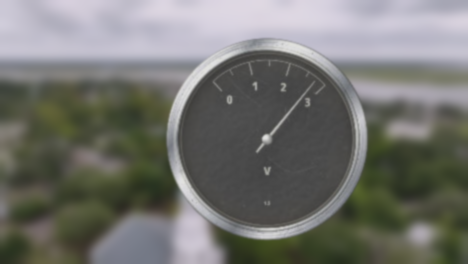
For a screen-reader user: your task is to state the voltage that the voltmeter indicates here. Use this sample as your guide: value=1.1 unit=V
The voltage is value=2.75 unit=V
